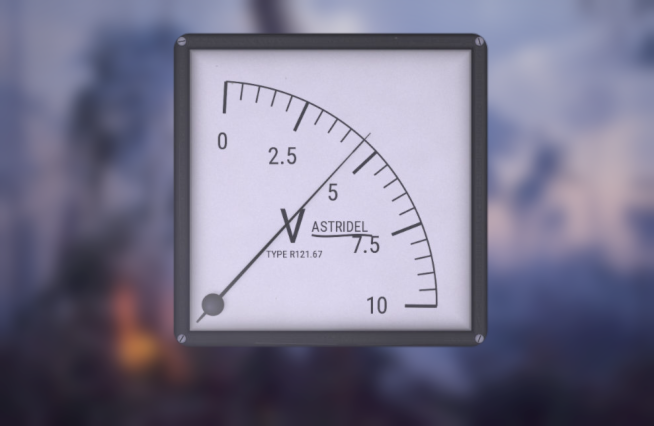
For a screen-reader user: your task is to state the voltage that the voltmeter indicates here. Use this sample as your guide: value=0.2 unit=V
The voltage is value=4.5 unit=V
